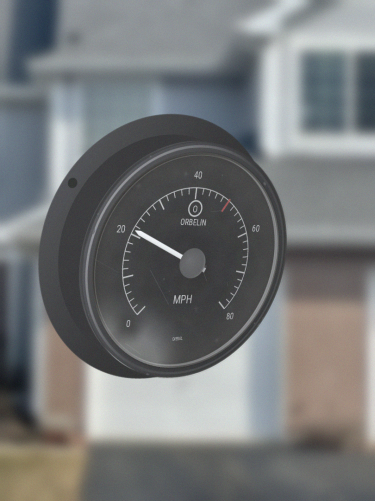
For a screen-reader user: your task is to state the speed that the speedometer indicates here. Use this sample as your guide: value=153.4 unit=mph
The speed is value=21 unit=mph
